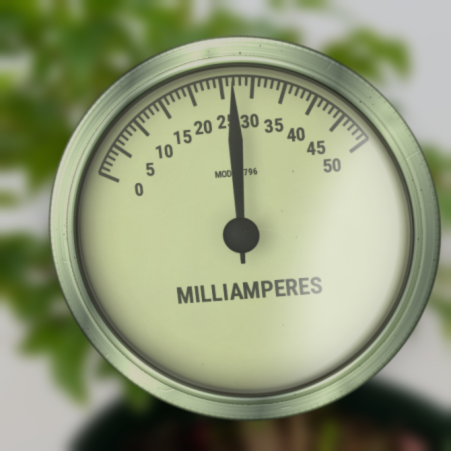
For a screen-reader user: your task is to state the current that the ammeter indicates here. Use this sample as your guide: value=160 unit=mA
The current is value=27 unit=mA
